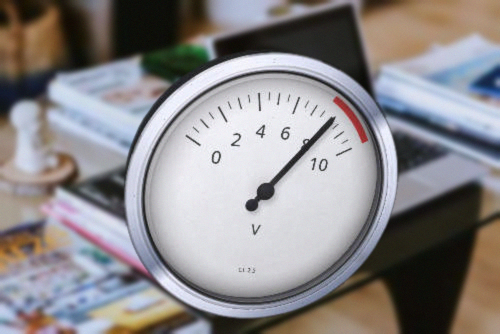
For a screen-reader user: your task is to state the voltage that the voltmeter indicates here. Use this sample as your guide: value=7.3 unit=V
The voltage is value=8 unit=V
